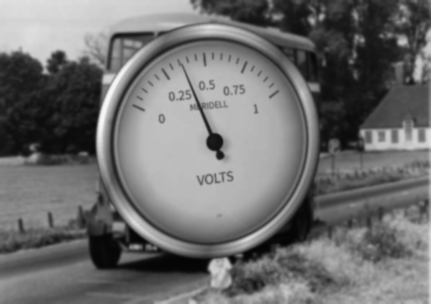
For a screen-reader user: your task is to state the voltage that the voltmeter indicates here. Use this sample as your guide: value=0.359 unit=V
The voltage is value=0.35 unit=V
